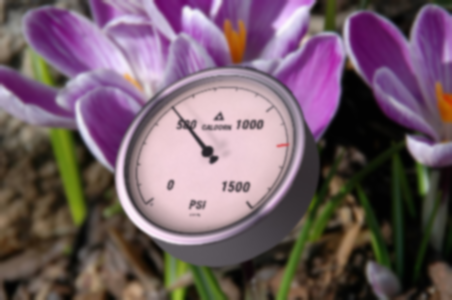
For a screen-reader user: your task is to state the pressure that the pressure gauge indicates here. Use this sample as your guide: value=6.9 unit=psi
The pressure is value=500 unit=psi
